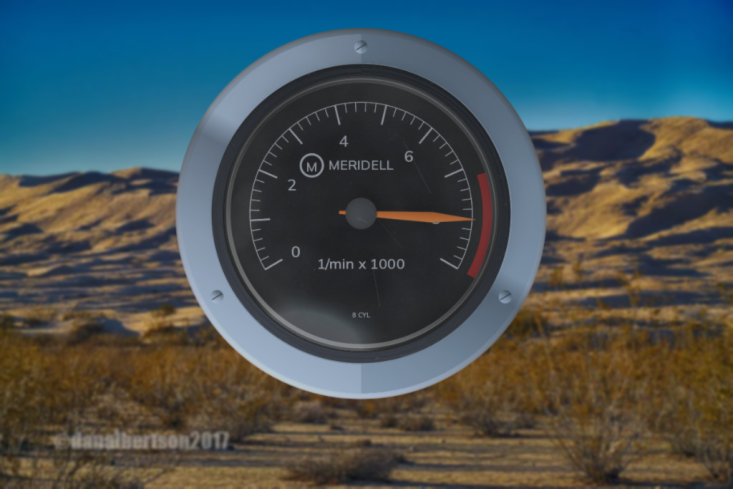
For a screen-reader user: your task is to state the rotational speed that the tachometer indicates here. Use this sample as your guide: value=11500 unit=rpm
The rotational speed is value=8000 unit=rpm
